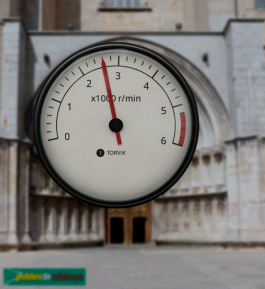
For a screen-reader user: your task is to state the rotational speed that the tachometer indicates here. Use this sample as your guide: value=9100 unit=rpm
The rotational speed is value=2600 unit=rpm
